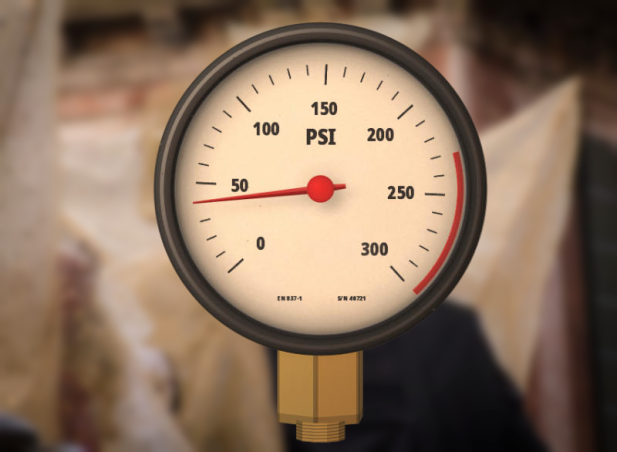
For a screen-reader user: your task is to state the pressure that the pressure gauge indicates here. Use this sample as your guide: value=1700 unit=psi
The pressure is value=40 unit=psi
